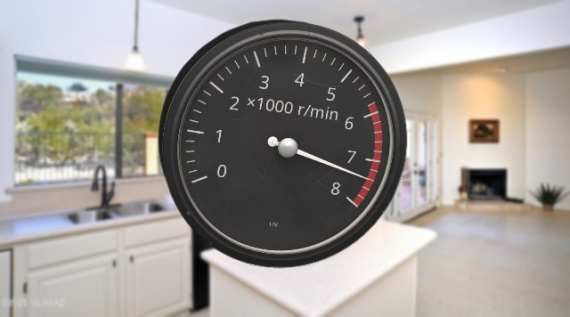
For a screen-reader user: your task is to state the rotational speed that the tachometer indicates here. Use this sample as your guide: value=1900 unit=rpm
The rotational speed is value=7400 unit=rpm
